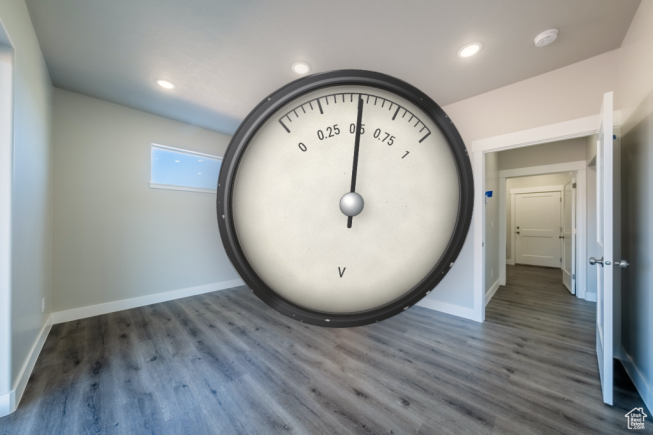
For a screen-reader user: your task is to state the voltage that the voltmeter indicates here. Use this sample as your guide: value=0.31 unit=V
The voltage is value=0.5 unit=V
